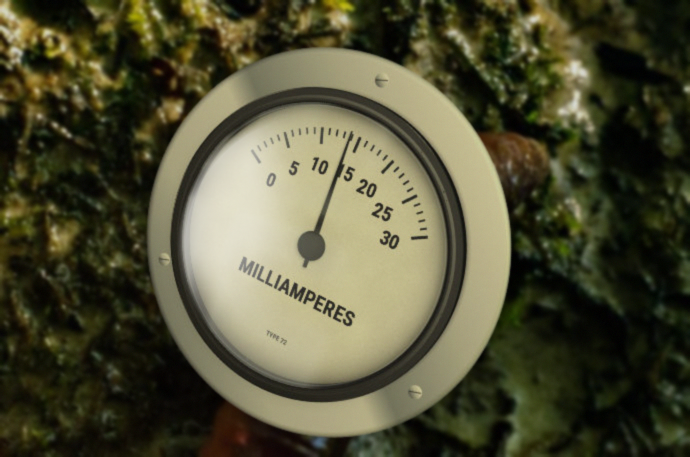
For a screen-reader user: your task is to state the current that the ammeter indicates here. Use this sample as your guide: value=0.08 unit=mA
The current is value=14 unit=mA
